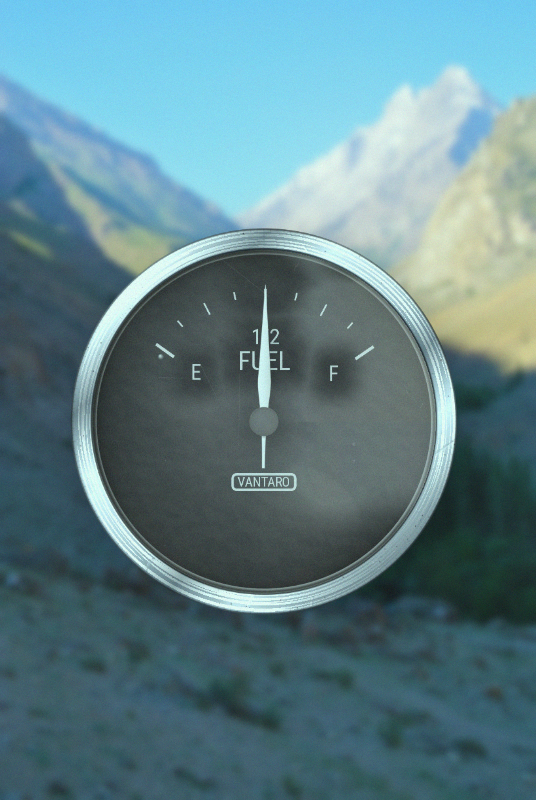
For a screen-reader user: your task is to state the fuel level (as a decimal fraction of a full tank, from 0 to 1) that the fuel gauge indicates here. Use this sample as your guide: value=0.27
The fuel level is value=0.5
